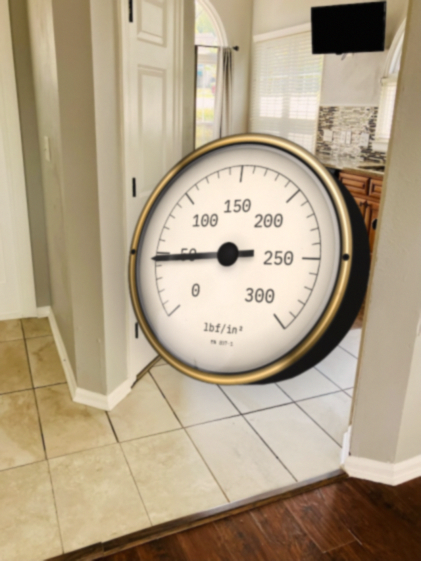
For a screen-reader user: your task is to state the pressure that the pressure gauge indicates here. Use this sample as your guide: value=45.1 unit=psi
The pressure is value=45 unit=psi
